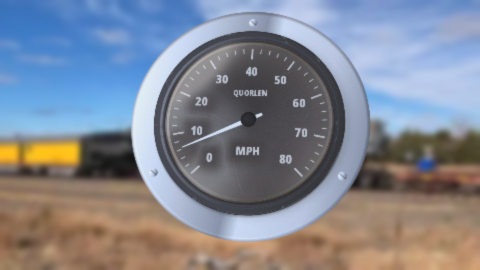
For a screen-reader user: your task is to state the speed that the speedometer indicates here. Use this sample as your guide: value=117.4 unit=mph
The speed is value=6 unit=mph
